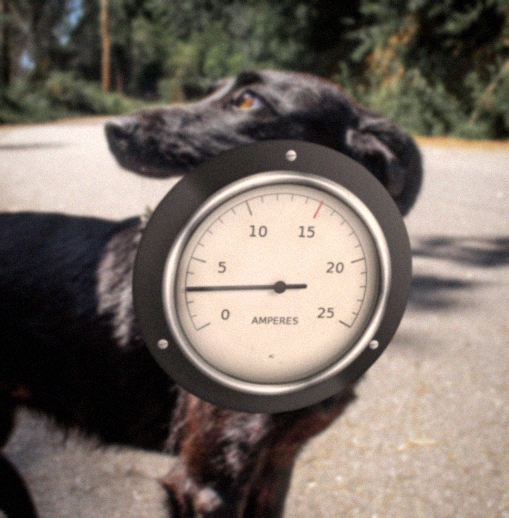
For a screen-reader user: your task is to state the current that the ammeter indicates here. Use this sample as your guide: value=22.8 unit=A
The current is value=3 unit=A
